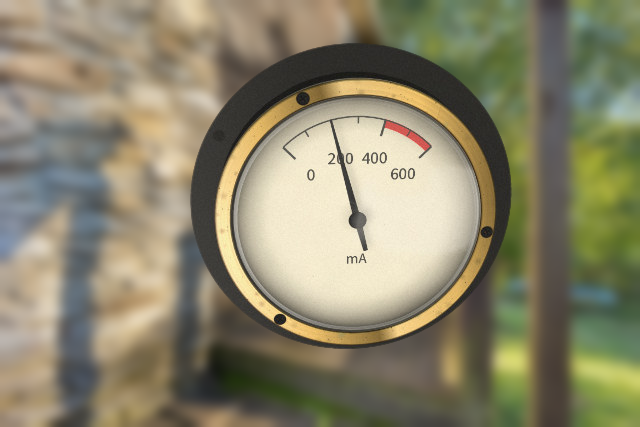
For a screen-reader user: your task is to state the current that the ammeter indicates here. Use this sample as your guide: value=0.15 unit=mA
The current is value=200 unit=mA
